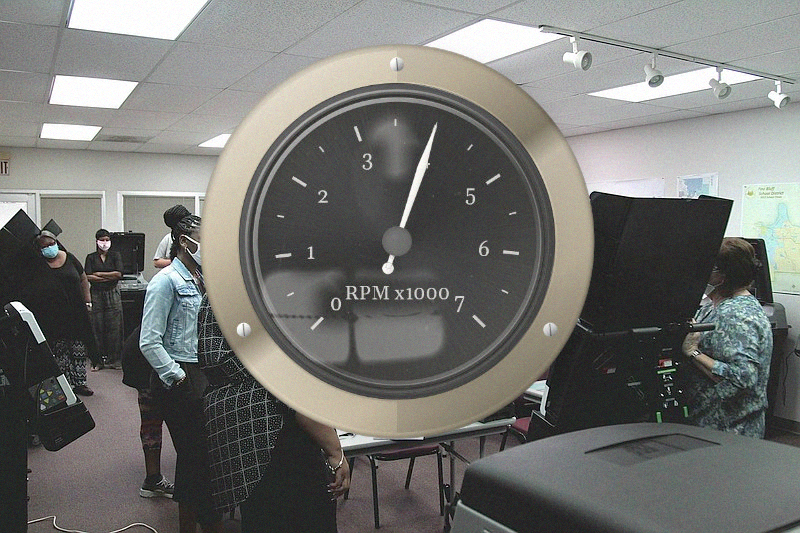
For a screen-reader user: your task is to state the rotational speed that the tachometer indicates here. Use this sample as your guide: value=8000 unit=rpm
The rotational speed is value=4000 unit=rpm
